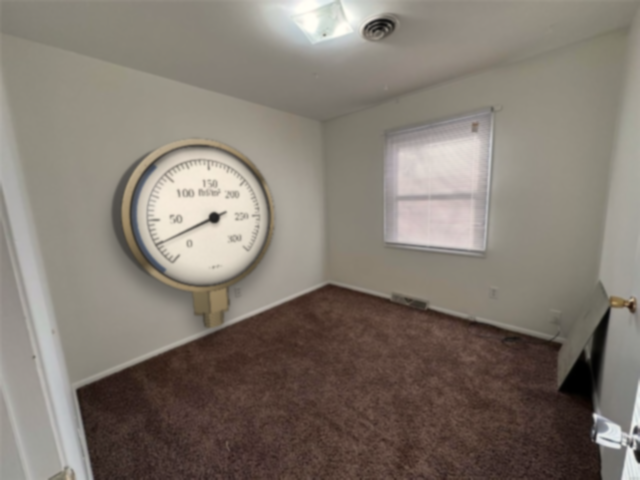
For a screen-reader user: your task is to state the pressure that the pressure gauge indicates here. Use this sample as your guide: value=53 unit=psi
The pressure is value=25 unit=psi
